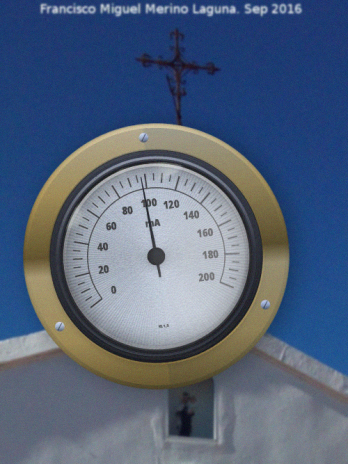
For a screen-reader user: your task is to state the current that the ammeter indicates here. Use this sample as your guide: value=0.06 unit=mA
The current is value=97.5 unit=mA
